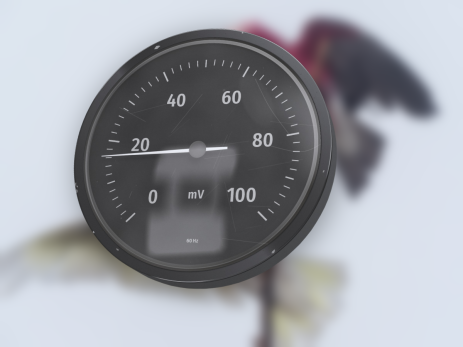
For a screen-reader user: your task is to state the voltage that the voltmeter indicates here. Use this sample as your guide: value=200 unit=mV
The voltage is value=16 unit=mV
